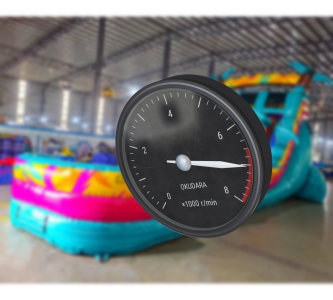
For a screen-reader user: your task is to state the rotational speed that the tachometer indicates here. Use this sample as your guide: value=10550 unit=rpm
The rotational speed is value=7000 unit=rpm
